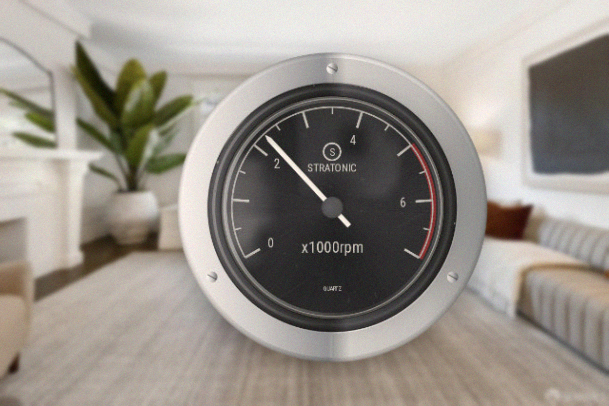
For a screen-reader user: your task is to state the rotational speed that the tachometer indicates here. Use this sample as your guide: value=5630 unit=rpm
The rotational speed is value=2250 unit=rpm
